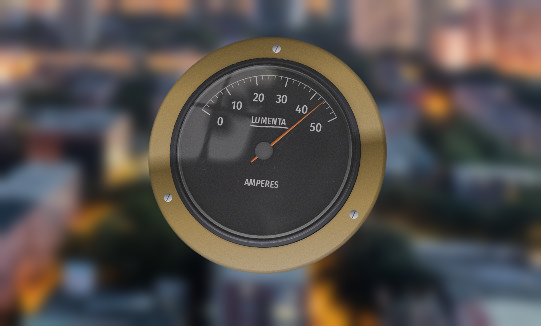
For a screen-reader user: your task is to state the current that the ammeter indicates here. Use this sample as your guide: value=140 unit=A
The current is value=44 unit=A
